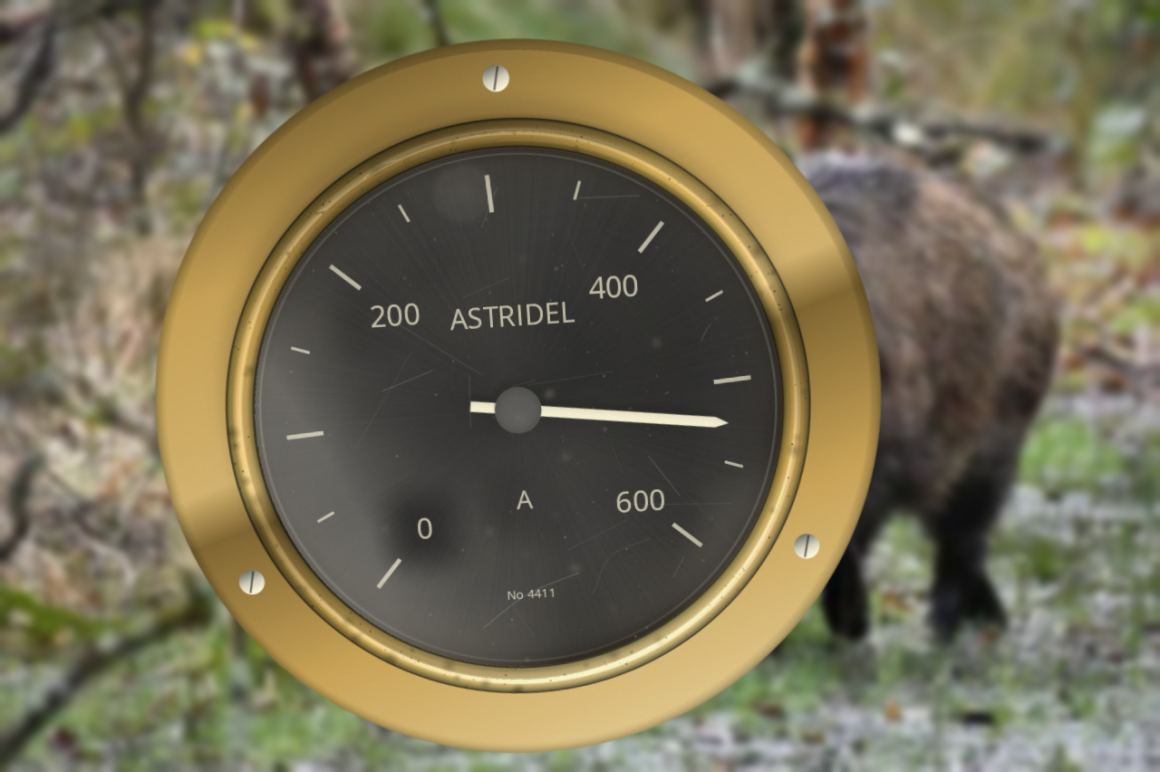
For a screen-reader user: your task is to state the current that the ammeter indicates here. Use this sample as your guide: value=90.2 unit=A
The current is value=525 unit=A
